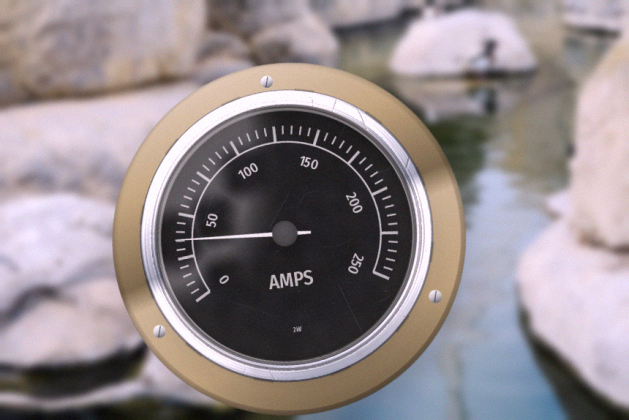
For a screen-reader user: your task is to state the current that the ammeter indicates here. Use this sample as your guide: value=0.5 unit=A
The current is value=35 unit=A
